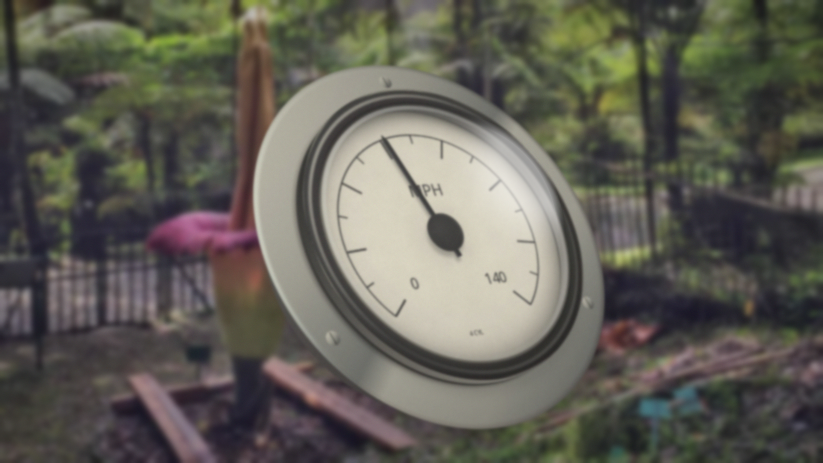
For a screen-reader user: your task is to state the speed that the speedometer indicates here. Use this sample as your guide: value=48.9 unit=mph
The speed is value=60 unit=mph
